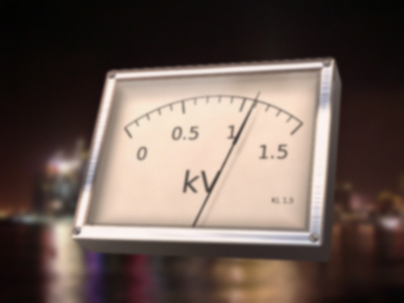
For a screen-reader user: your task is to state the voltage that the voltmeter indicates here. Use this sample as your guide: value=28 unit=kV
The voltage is value=1.1 unit=kV
